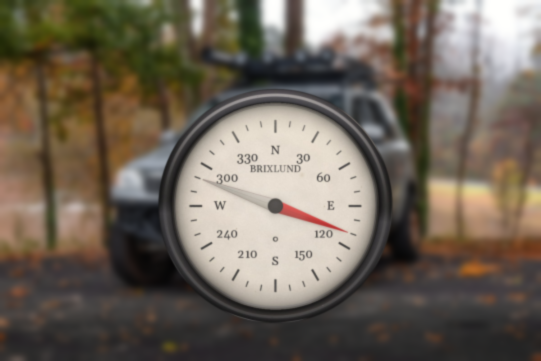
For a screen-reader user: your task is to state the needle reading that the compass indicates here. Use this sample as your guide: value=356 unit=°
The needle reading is value=110 unit=°
